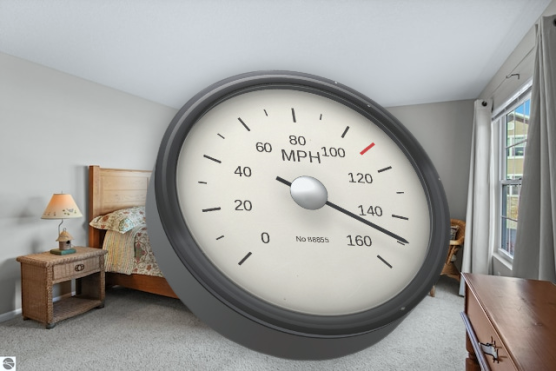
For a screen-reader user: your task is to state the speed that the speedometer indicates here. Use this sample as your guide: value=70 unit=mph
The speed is value=150 unit=mph
